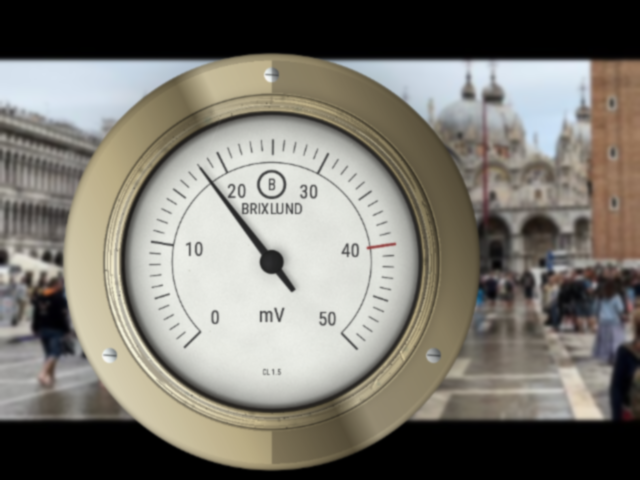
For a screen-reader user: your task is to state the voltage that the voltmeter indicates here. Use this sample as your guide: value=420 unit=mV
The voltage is value=18 unit=mV
